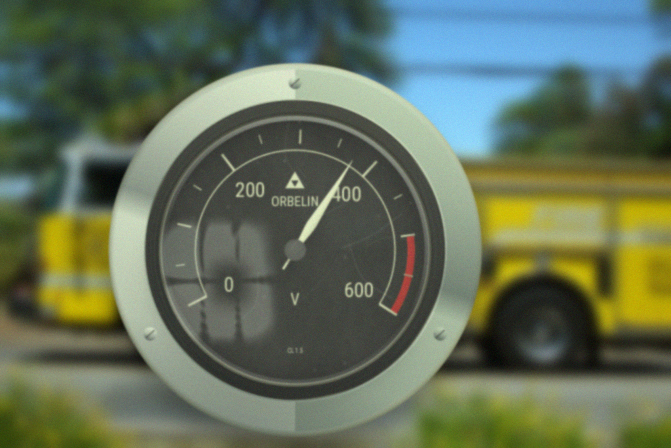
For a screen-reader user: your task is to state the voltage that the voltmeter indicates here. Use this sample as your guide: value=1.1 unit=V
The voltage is value=375 unit=V
